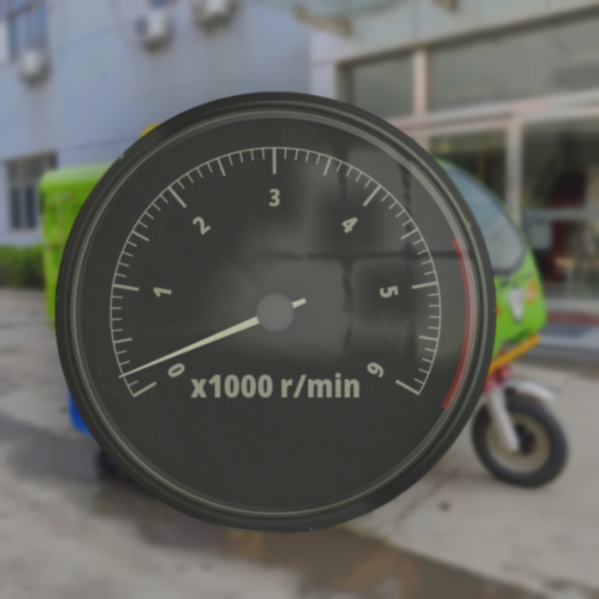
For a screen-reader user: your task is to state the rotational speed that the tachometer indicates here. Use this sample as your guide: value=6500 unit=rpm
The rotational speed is value=200 unit=rpm
